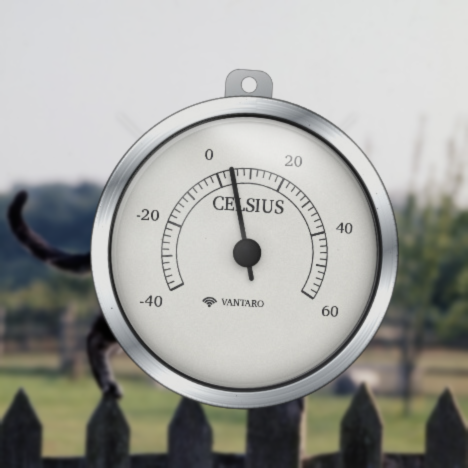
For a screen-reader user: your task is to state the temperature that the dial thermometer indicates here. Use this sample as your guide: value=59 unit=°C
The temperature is value=4 unit=°C
